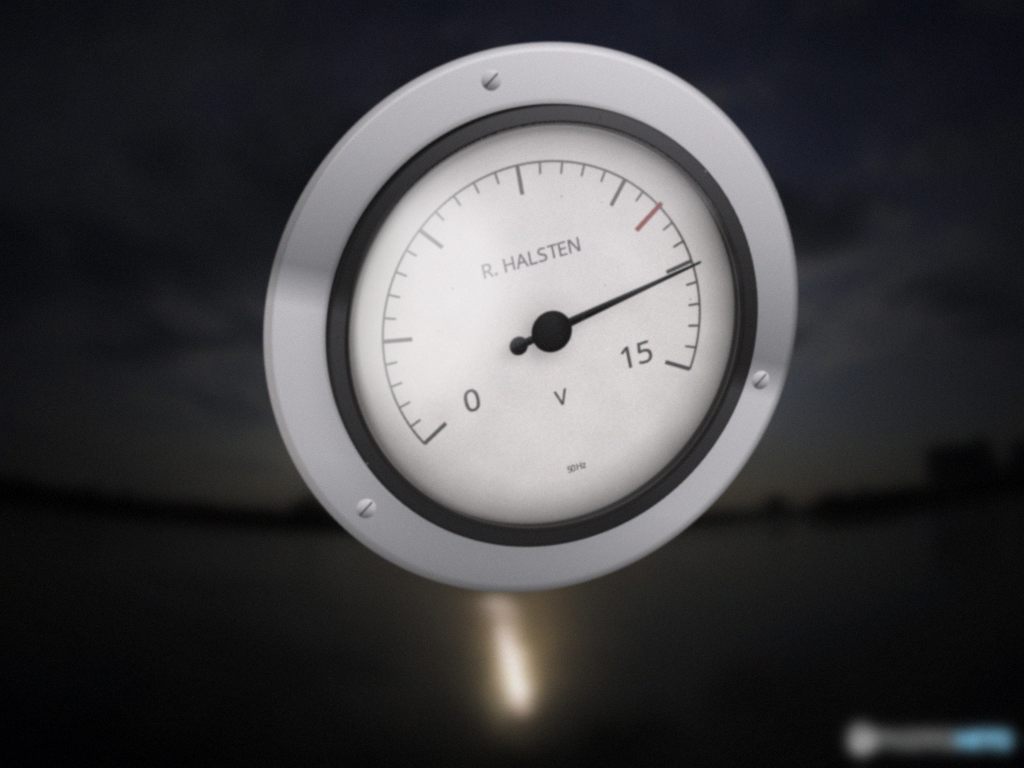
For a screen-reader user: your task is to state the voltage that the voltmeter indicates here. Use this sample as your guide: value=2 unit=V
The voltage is value=12.5 unit=V
